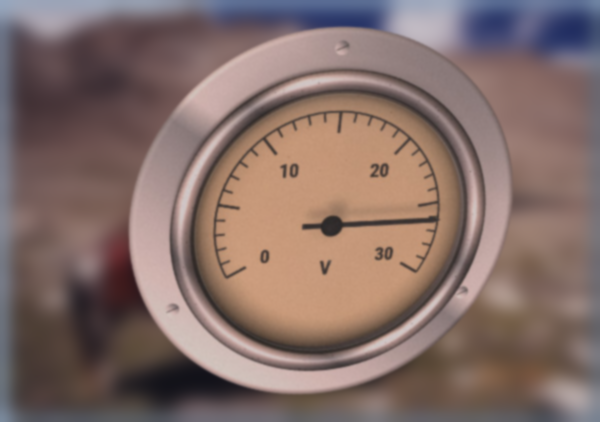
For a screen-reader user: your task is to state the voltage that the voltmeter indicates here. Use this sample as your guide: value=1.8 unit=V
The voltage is value=26 unit=V
